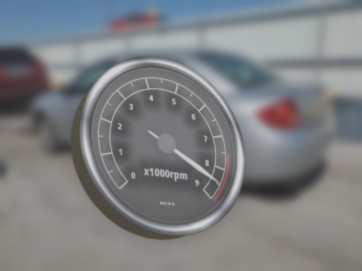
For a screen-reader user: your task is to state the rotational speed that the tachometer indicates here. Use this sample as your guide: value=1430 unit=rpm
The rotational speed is value=8500 unit=rpm
